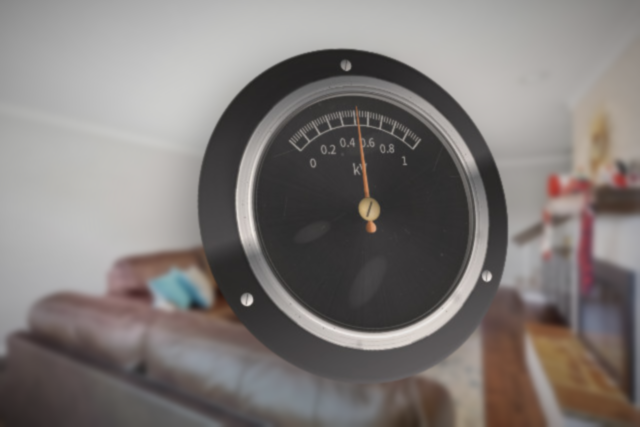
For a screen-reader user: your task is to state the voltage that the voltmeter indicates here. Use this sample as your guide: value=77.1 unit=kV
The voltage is value=0.5 unit=kV
